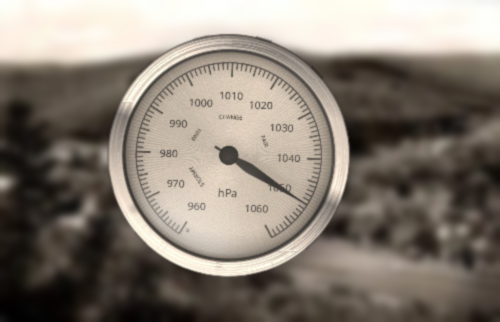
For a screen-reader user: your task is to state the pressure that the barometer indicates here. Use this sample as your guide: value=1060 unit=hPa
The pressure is value=1050 unit=hPa
